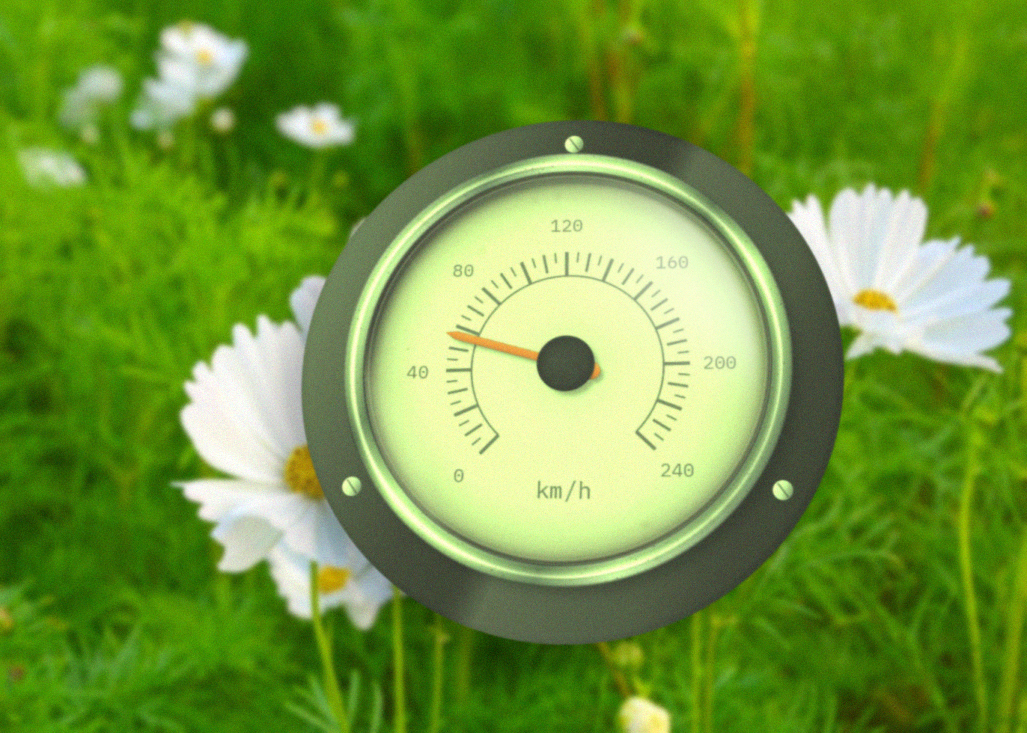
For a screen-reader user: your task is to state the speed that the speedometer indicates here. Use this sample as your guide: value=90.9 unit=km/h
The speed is value=55 unit=km/h
